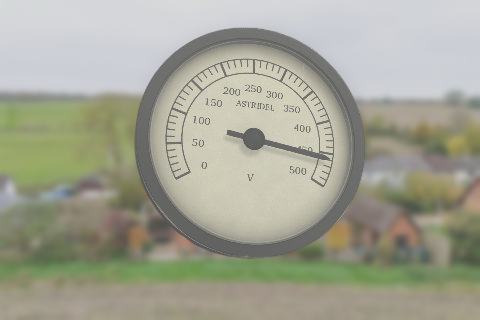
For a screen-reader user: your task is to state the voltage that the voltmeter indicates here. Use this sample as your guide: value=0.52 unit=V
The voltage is value=460 unit=V
